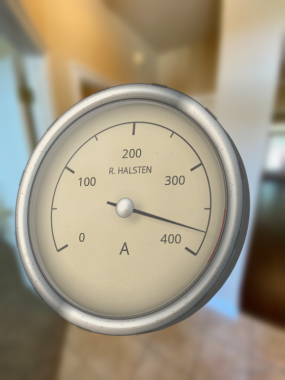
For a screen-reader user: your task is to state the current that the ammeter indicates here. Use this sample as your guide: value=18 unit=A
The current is value=375 unit=A
